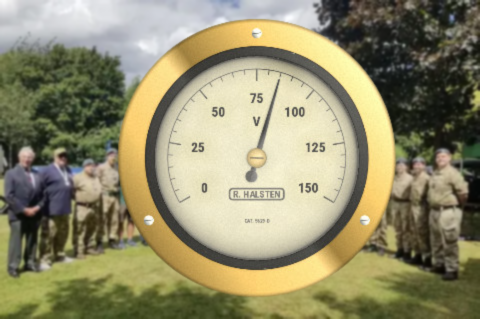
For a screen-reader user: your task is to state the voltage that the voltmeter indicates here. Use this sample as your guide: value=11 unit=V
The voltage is value=85 unit=V
